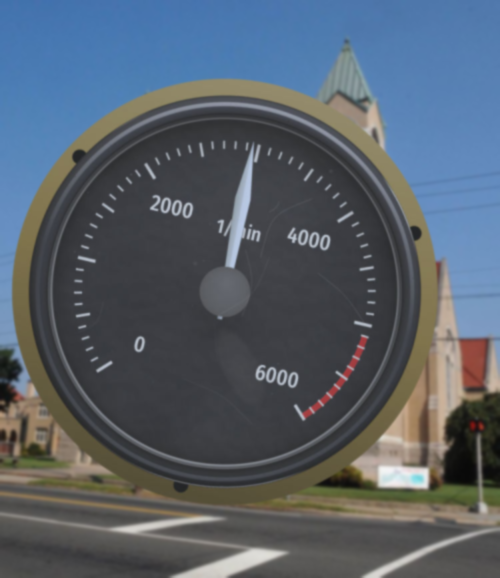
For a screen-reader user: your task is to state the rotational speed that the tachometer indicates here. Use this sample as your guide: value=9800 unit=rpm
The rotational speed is value=2950 unit=rpm
